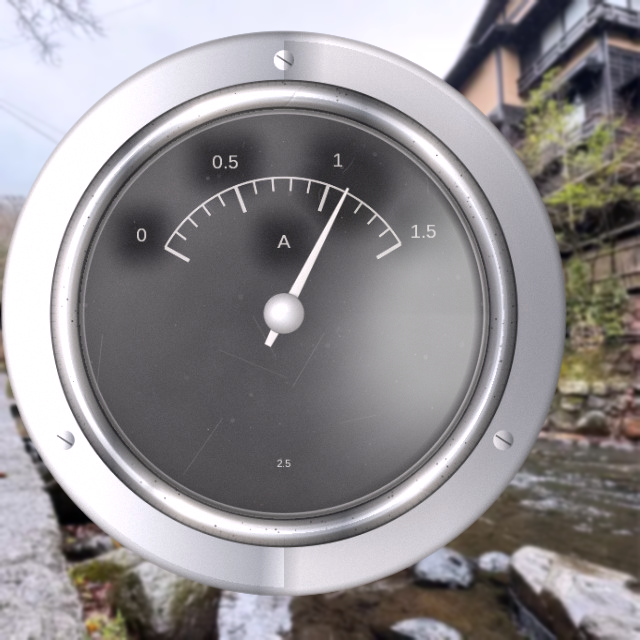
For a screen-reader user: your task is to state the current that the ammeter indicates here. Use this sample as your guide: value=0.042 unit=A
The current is value=1.1 unit=A
